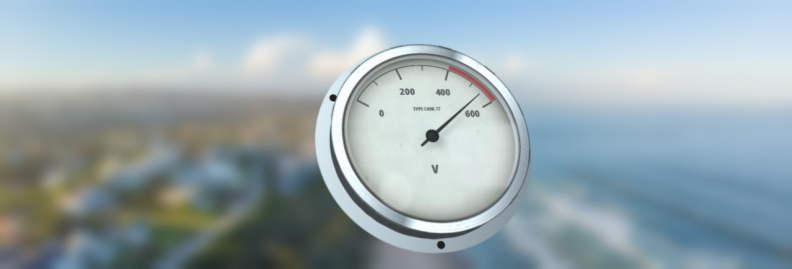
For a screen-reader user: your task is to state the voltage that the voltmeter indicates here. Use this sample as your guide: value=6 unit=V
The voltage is value=550 unit=V
